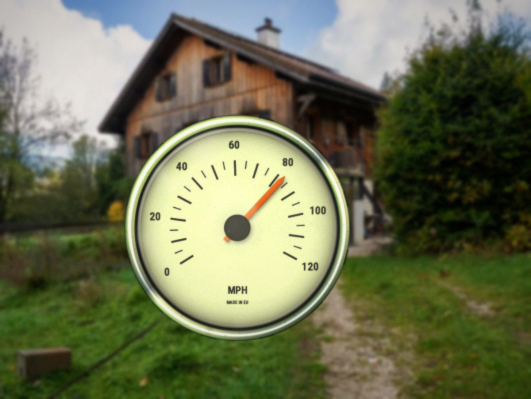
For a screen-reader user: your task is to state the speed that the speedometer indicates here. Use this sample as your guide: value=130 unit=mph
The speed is value=82.5 unit=mph
